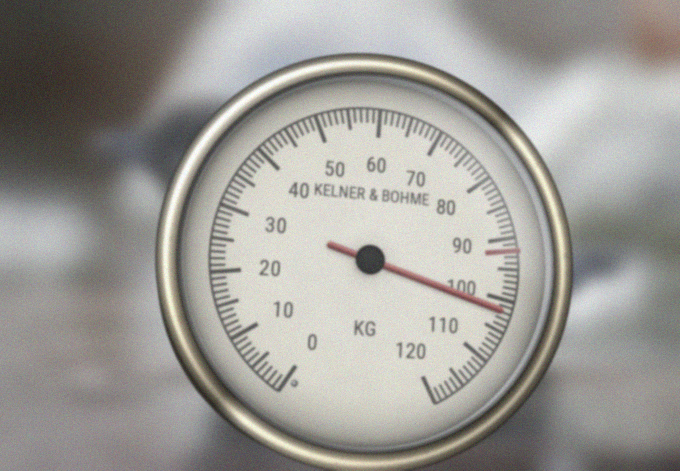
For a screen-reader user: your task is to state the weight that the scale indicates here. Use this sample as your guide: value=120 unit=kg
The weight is value=102 unit=kg
